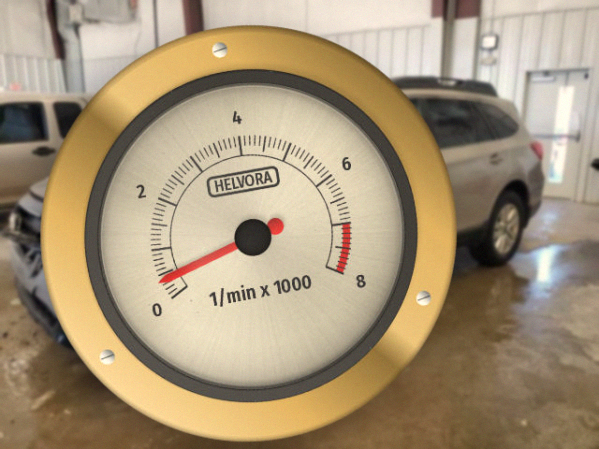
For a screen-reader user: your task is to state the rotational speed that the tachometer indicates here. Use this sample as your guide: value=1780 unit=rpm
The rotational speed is value=400 unit=rpm
